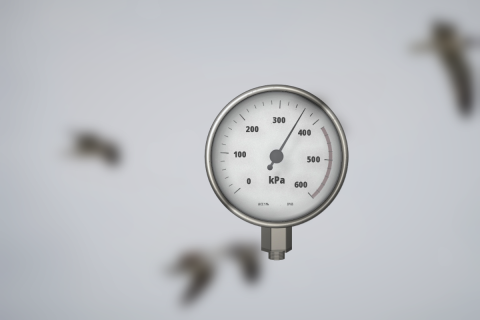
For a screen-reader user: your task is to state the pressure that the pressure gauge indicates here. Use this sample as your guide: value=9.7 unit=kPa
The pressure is value=360 unit=kPa
